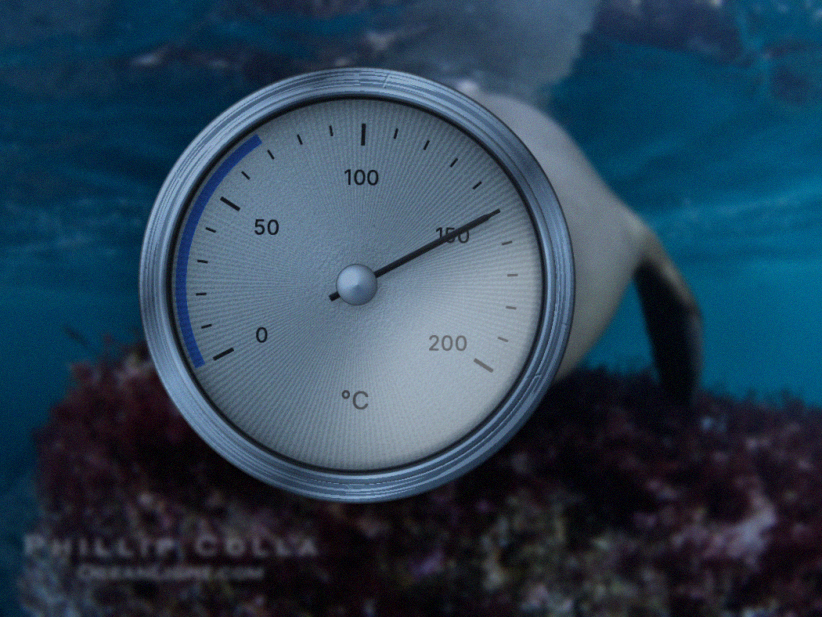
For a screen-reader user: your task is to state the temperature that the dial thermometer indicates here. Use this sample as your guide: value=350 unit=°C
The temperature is value=150 unit=°C
